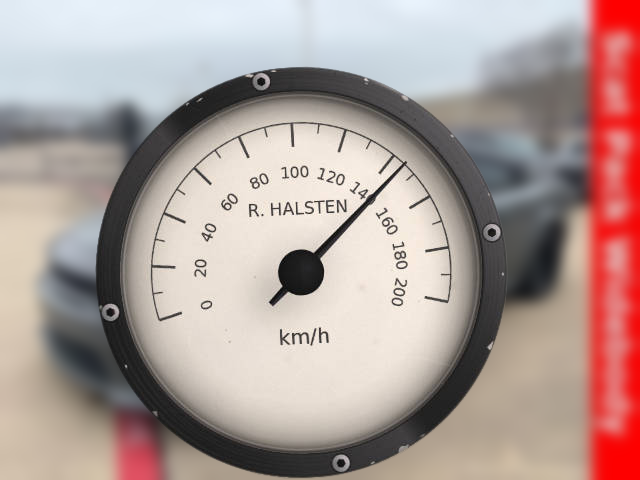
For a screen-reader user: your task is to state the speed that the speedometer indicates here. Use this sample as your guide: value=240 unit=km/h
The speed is value=145 unit=km/h
